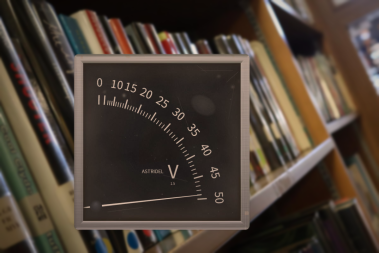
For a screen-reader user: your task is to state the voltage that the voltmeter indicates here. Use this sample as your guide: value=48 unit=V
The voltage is value=49 unit=V
